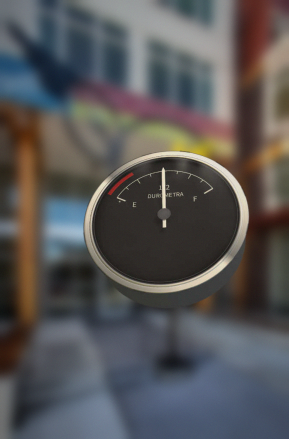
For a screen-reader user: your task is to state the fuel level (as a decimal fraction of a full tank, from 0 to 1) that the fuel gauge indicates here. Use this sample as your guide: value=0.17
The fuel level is value=0.5
